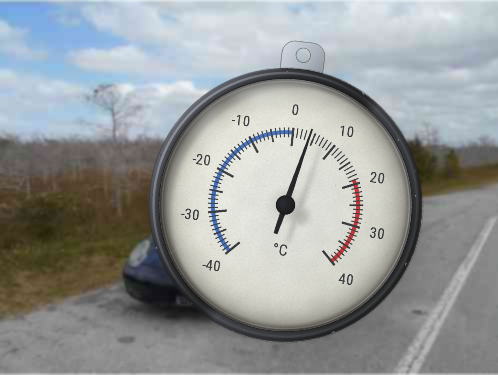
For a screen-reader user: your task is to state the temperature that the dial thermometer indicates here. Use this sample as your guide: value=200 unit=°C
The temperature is value=4 unit=°C
